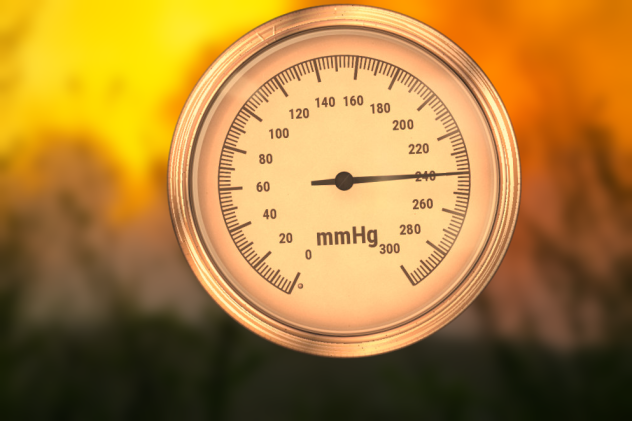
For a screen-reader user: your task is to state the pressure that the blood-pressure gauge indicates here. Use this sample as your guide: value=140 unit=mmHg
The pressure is value=240 unit=mmHg
